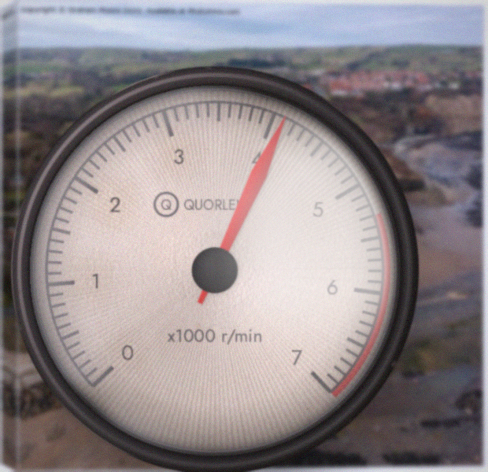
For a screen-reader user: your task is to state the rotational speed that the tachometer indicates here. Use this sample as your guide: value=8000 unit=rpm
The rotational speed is value=4100 unit=rpm
